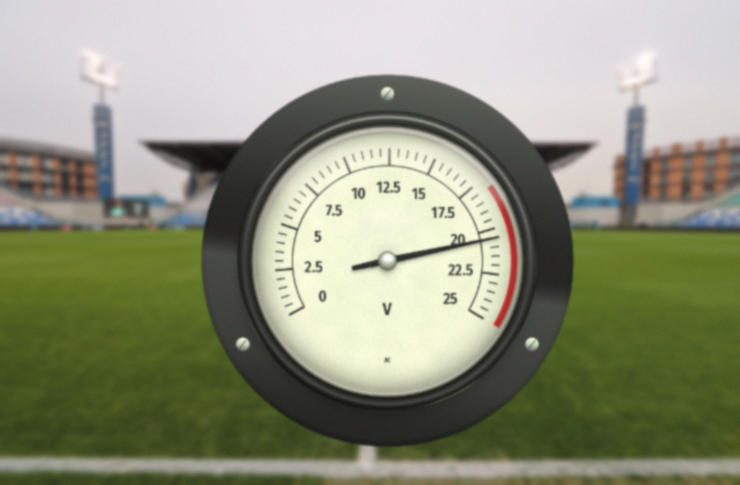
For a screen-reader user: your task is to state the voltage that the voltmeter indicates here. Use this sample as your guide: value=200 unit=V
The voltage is value=20.5 unit=V
